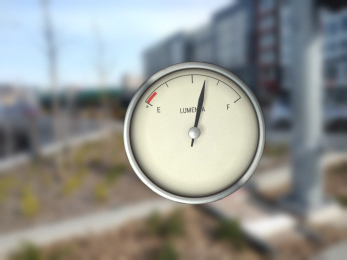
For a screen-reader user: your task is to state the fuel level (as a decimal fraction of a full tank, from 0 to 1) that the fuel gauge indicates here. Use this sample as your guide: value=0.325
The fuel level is value=0.625
